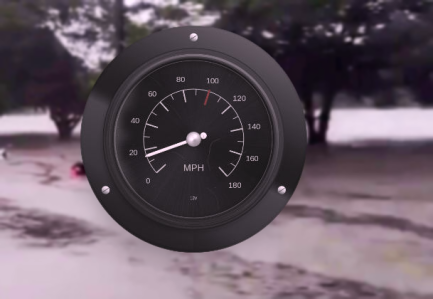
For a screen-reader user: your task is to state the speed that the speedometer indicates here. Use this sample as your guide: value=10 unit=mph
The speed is value=15 unit=mph
